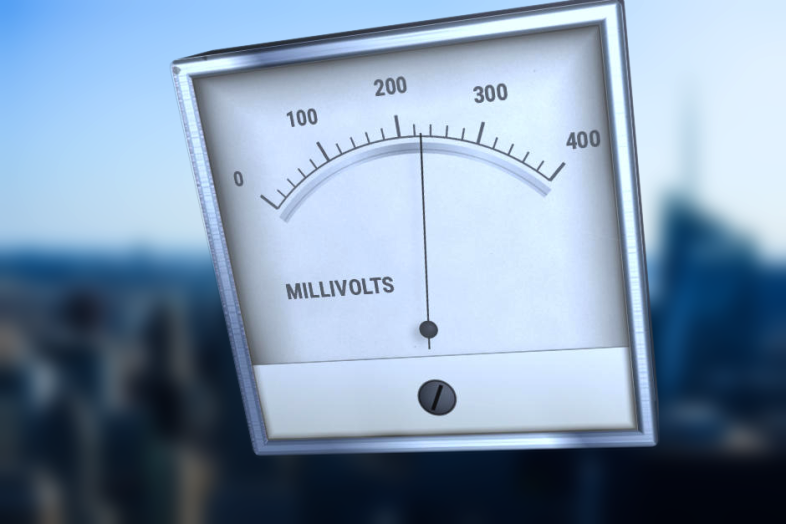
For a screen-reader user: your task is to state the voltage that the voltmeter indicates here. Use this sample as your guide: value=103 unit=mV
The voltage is value=230 unit=mV
